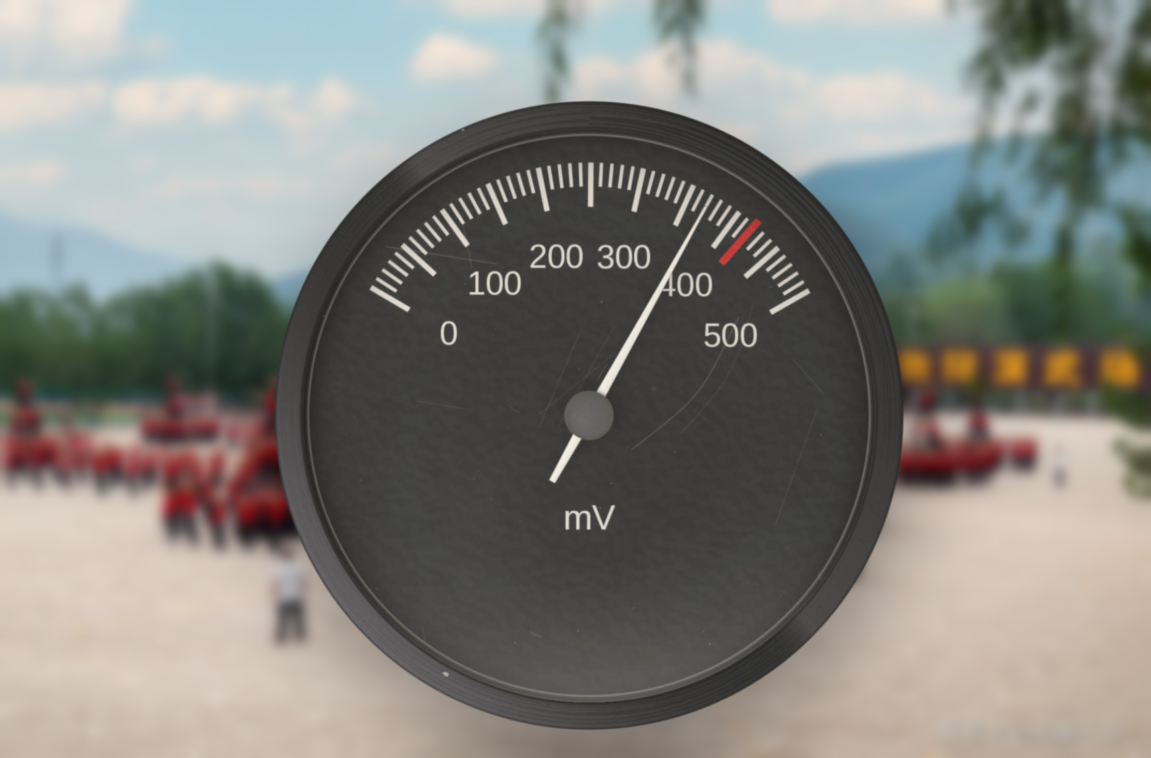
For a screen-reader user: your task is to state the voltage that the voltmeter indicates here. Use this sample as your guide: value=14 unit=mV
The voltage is value=370 unit=mV
